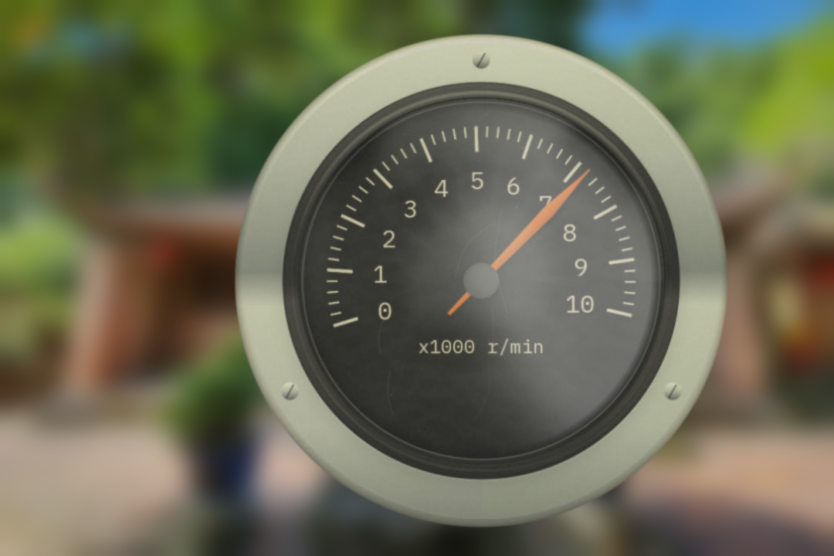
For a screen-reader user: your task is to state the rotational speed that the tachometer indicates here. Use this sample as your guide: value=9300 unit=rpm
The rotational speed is value=7200 unit=rpm
